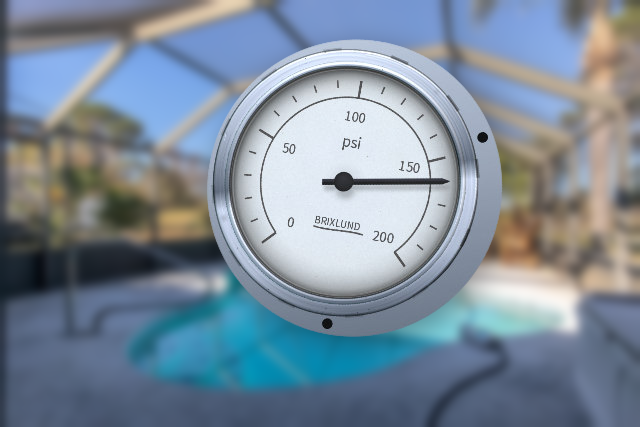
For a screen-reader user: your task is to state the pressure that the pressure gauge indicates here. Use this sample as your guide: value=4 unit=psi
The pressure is value=160 unit=psi
